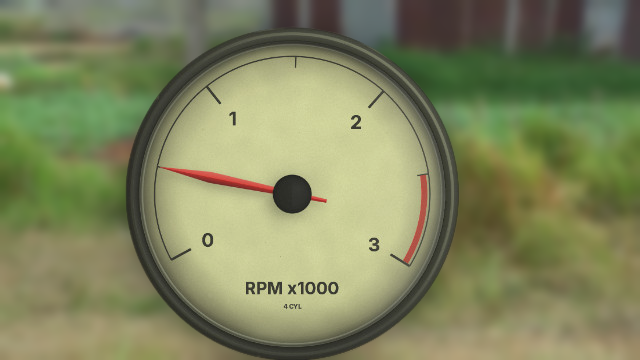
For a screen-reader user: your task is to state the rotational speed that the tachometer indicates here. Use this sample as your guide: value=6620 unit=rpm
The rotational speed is value=500 unit=rpm
